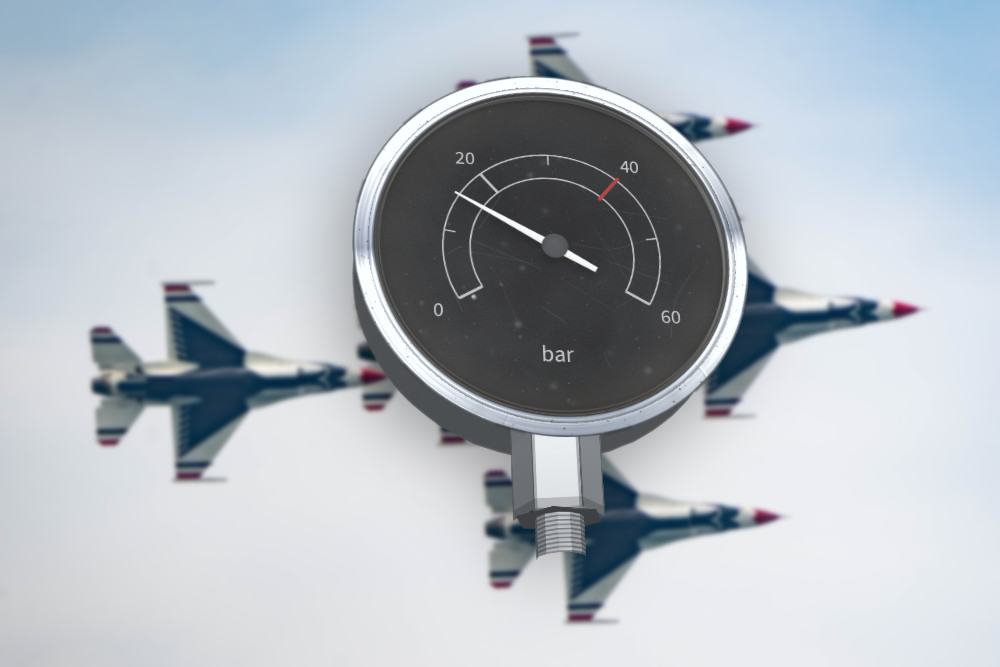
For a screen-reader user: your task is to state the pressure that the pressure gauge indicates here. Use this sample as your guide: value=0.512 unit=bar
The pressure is value=15 unit=bar
